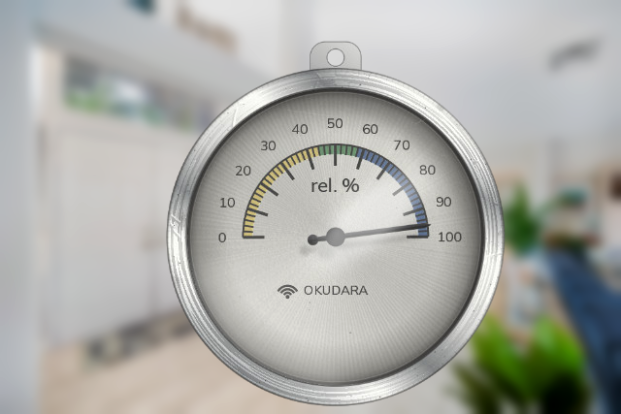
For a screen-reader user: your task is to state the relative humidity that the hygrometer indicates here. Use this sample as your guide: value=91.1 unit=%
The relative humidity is value=96 unit=%
